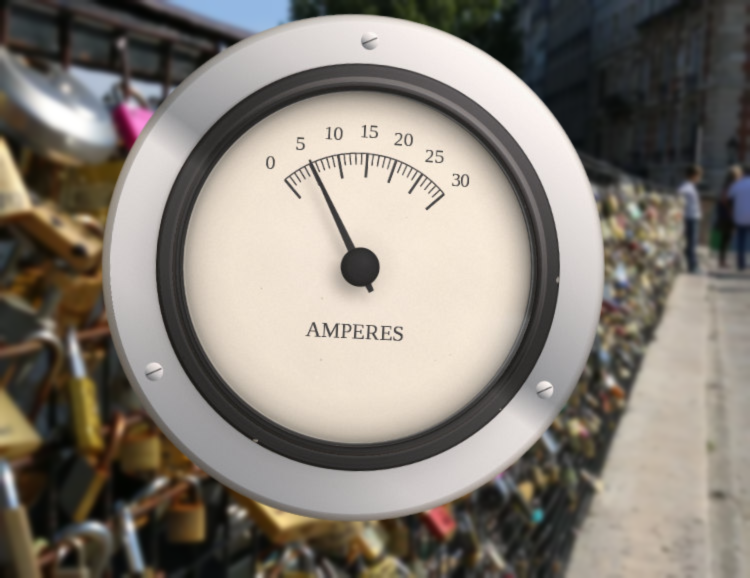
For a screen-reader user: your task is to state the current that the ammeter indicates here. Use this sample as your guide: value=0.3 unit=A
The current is value=5 unit=A
